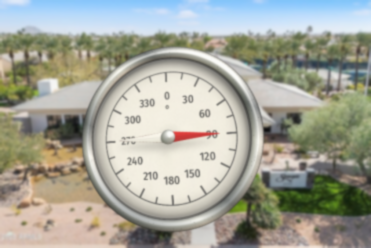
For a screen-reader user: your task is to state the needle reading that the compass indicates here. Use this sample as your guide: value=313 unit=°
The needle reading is value=90 unit=°
